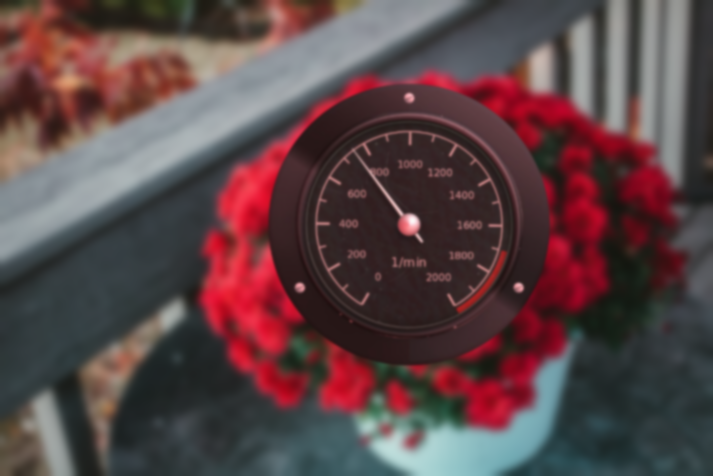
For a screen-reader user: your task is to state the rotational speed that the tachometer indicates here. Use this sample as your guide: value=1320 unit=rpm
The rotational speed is value=750 unit=rpm
